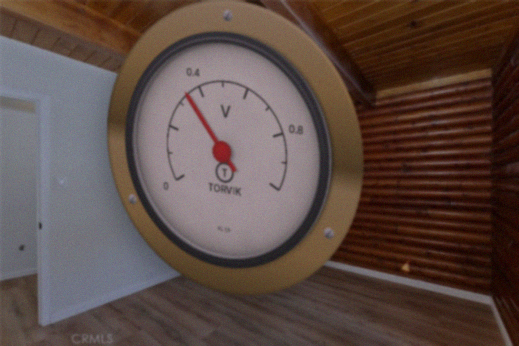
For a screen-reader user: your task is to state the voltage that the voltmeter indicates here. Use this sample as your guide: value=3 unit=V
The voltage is value=0.35 unit=V
